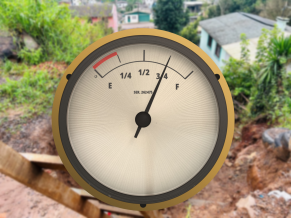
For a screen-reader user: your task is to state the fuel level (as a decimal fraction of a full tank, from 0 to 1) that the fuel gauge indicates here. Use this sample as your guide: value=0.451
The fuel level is value=0.75
